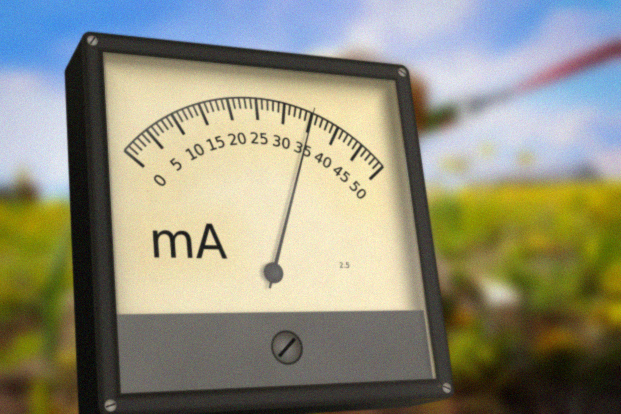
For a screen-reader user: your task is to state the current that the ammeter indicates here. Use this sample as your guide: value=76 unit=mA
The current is value=35 unit=mA
